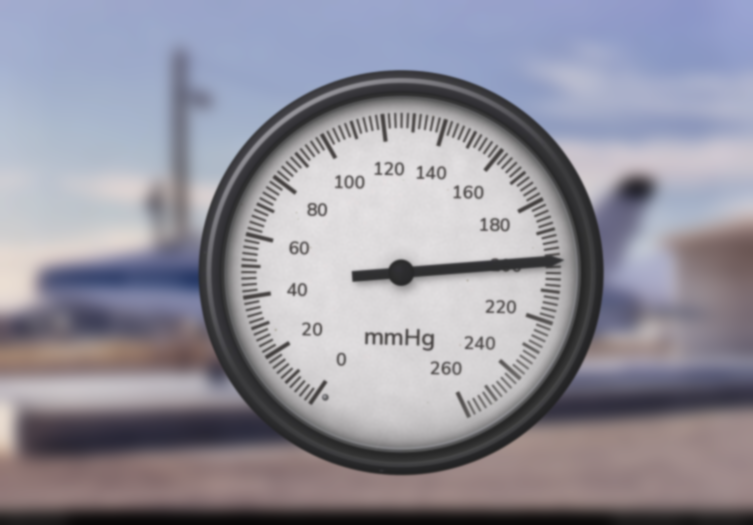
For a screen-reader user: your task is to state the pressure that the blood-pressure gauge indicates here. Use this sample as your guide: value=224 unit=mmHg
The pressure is value=200 unit=mmHg
